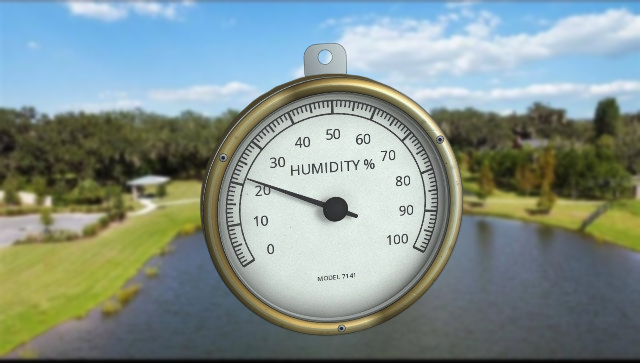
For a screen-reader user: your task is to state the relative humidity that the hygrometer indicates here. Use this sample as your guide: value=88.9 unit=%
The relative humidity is value=22 unit=%
